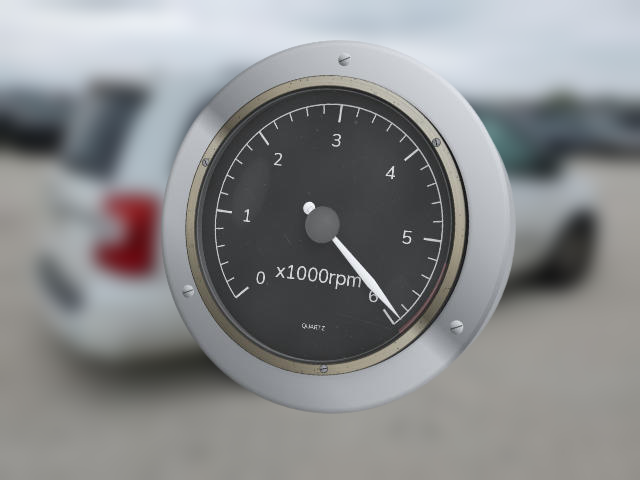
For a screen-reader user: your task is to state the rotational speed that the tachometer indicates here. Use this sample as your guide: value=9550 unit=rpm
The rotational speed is value=5900 unit=rpm
